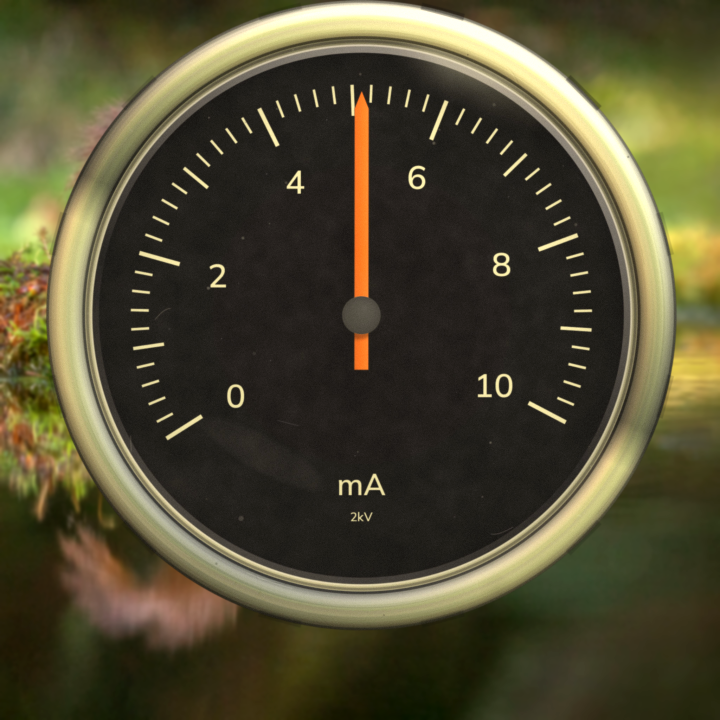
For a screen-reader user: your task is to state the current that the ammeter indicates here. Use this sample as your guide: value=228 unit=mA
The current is value=5.1 unit=mA
